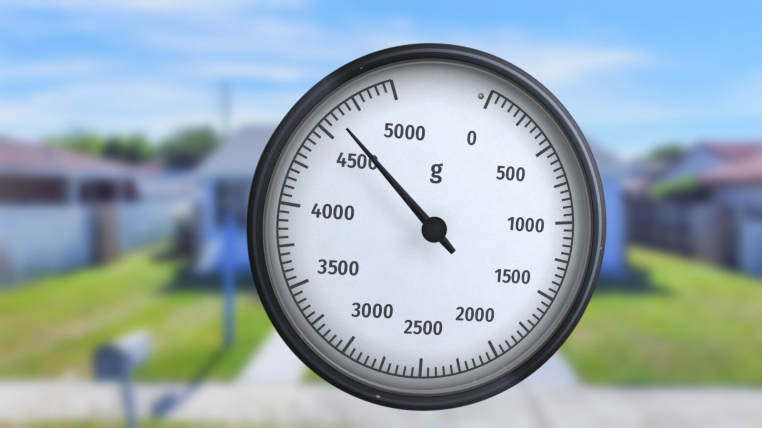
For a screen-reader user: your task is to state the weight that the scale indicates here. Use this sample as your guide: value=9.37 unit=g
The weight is value=4600 unit=g
